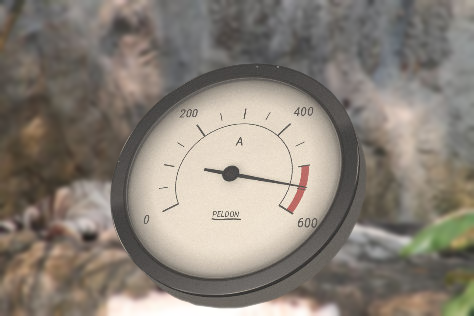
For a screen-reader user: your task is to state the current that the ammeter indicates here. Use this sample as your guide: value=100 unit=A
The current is value=550 unit=A
